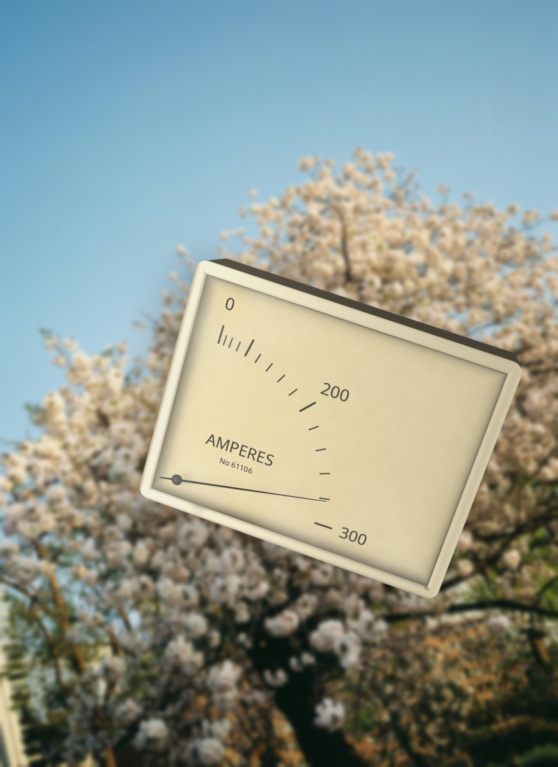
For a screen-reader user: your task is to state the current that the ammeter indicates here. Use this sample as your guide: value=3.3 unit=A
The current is value=280 unit=A
